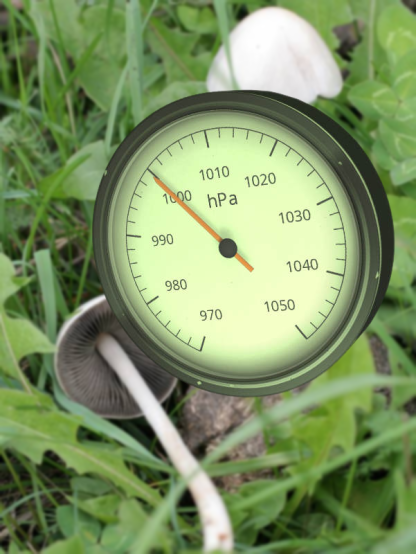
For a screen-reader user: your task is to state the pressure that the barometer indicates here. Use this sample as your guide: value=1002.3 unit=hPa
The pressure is value=1000 unit=hPa
